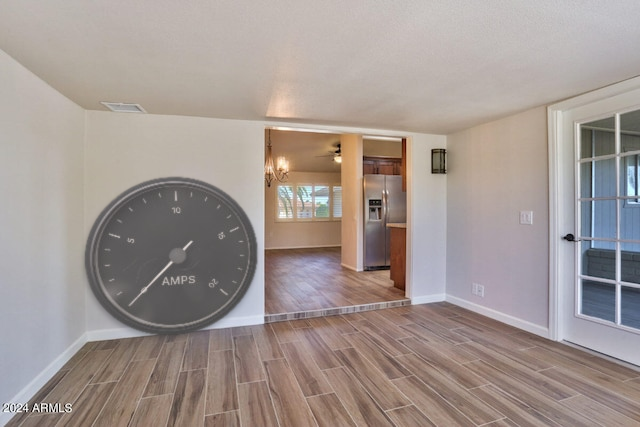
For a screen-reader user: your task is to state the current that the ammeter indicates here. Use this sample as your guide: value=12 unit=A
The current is value=0 unit=A
